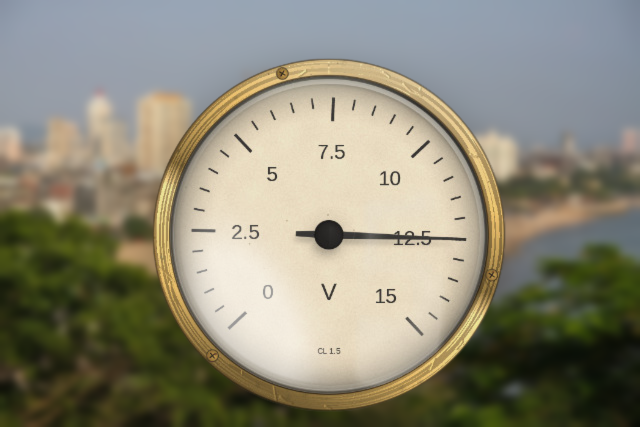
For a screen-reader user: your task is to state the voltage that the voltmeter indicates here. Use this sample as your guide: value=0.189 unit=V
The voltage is value=12.5 unit=V
